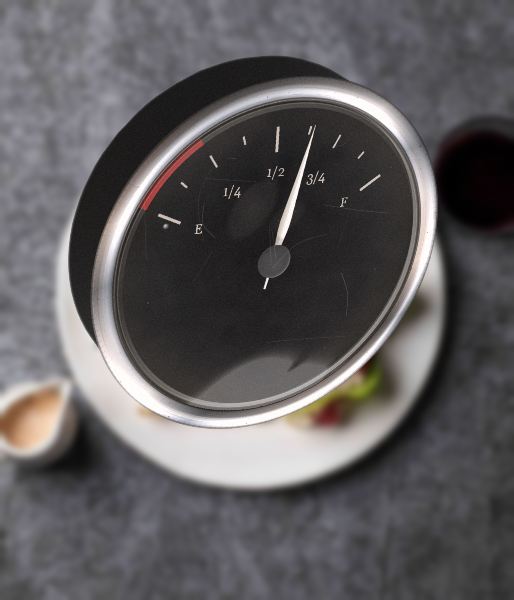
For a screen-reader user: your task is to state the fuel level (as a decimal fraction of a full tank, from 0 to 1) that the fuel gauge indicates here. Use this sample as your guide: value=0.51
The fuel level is value=0.625
